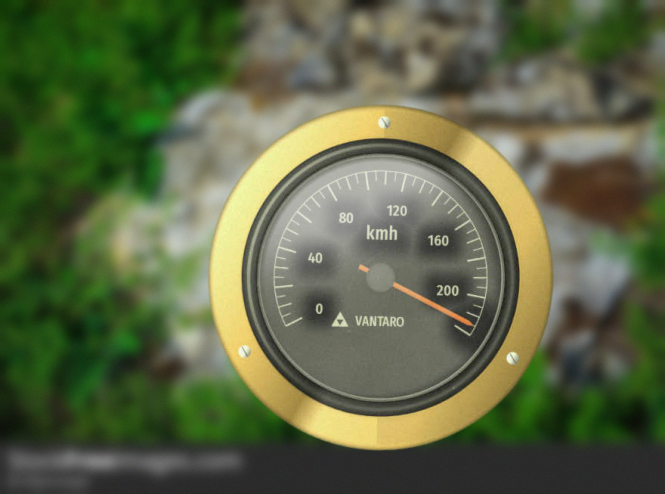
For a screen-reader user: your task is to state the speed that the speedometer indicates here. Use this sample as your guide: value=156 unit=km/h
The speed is value=215 unit=km/h
